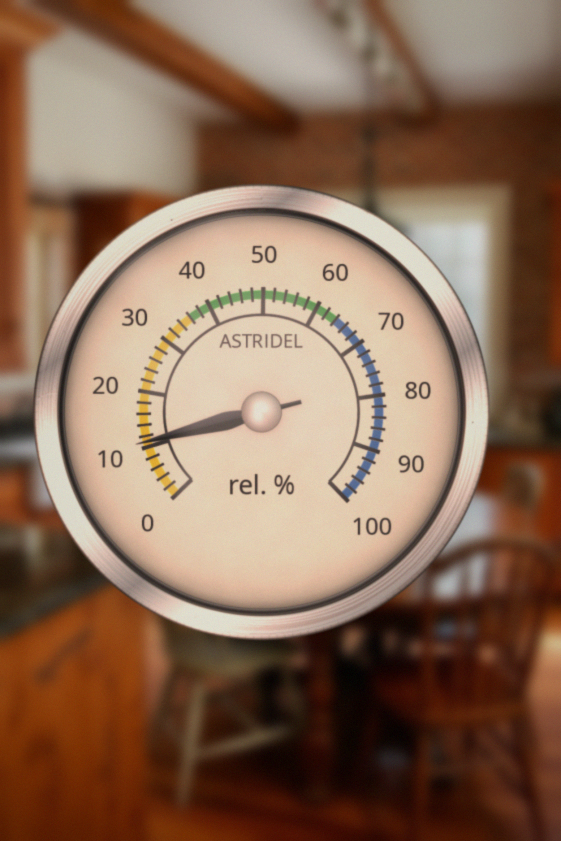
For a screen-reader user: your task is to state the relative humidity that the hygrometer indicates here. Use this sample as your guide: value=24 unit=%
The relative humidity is value=11 unit=%
